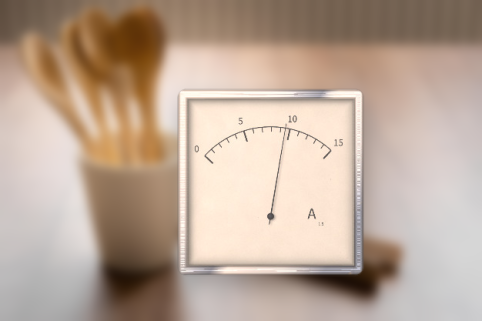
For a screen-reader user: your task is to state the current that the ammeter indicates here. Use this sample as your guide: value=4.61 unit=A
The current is value=9.5 unit=A
